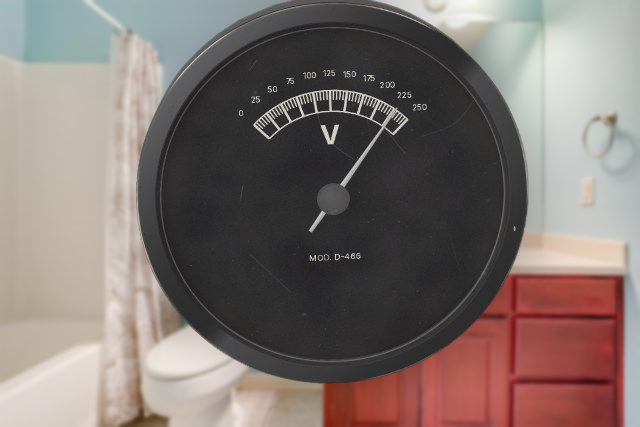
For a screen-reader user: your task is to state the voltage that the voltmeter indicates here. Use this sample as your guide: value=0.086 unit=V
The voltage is value=225 unit=V
